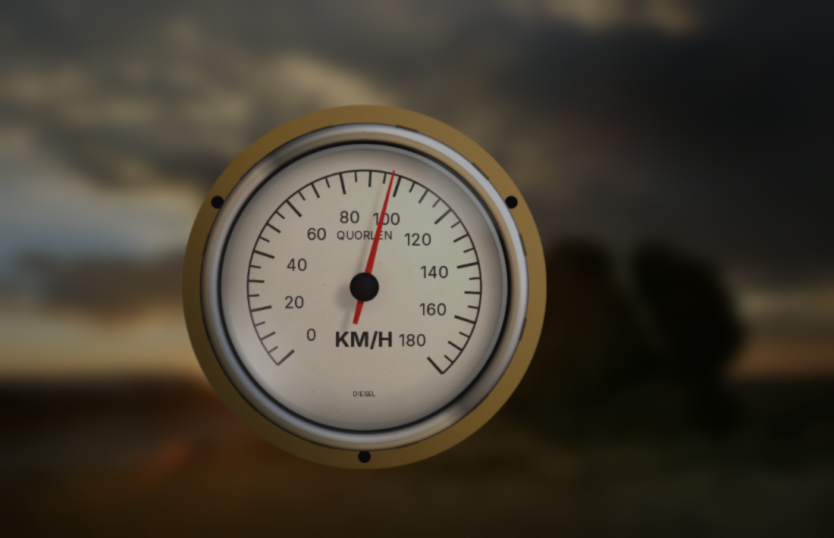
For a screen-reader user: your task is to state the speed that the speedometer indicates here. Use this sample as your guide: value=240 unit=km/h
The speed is value=97.5 unit=km/h
